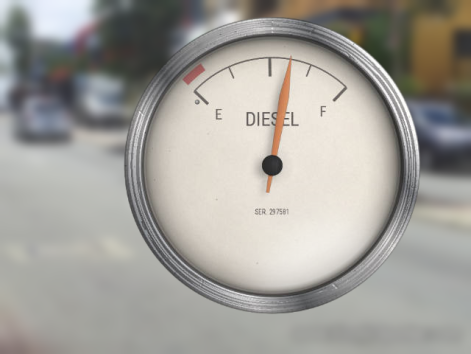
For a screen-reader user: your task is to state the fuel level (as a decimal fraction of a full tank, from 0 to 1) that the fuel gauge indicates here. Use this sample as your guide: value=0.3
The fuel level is value=0.625
